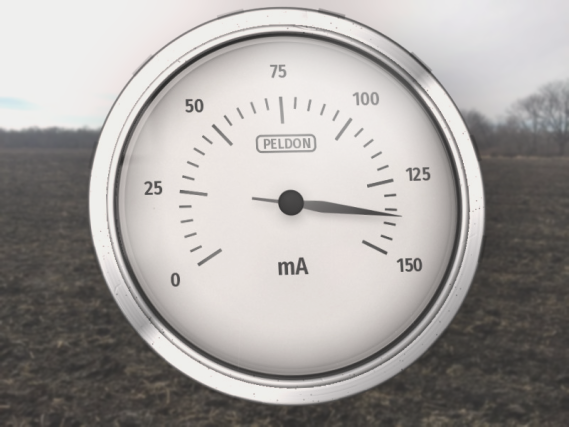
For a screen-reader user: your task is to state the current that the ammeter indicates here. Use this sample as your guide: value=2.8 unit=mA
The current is value=137.5 unit=mA
